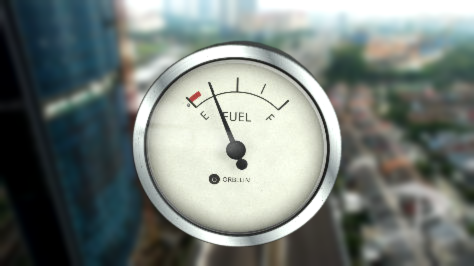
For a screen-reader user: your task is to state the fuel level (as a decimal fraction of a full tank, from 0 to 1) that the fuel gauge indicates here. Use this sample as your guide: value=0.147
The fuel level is value=0.25
